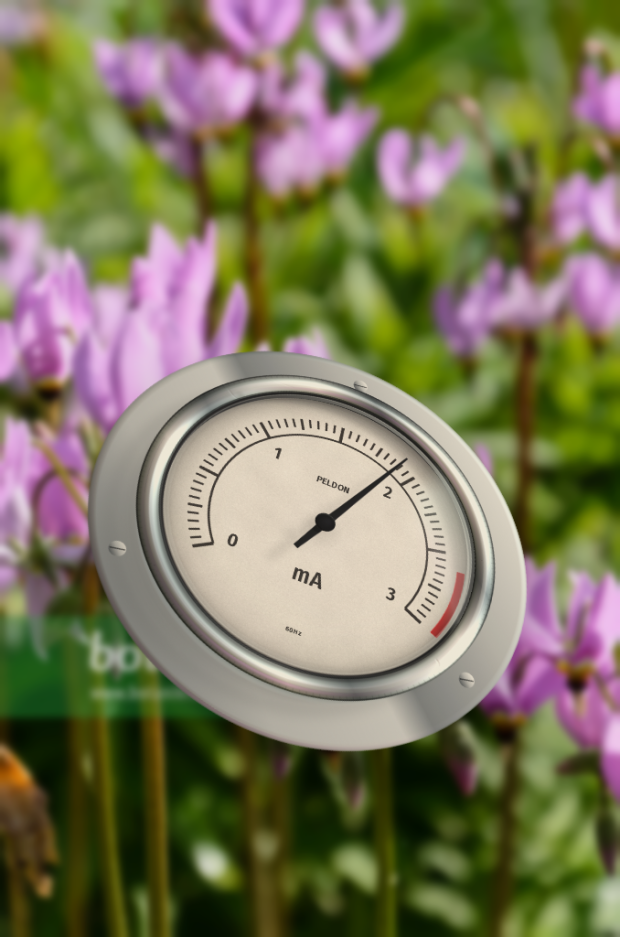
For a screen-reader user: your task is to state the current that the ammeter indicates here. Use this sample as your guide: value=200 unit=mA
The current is value=1.9 unit=mA
